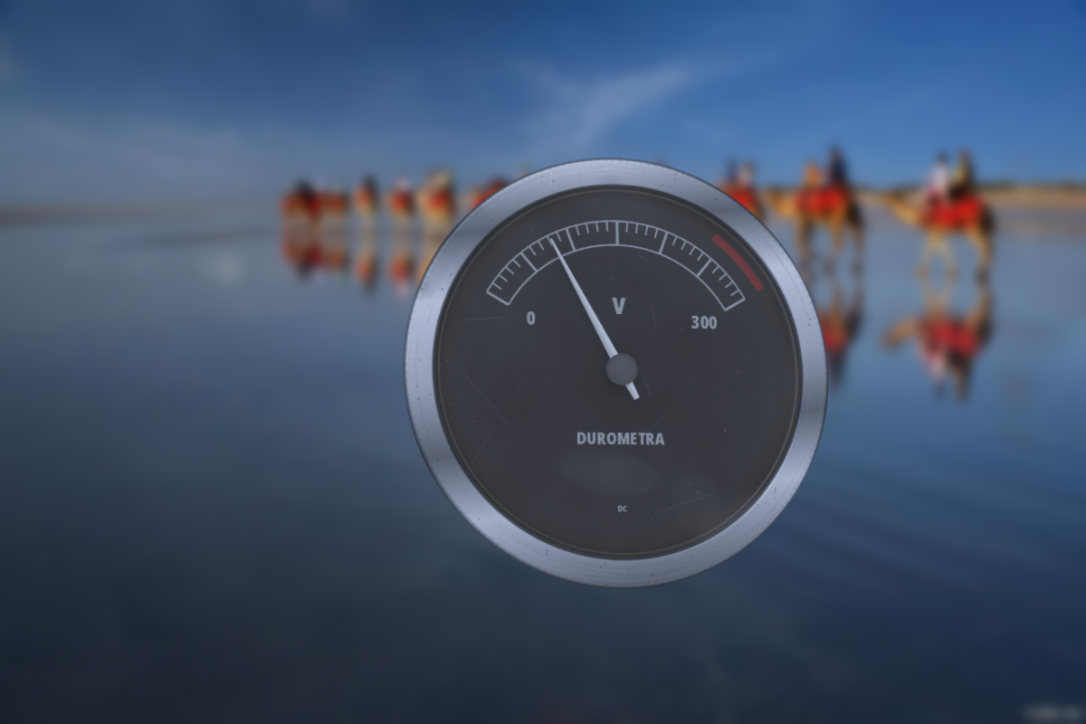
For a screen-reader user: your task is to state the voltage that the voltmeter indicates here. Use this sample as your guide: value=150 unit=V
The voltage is value=80 unit=V
